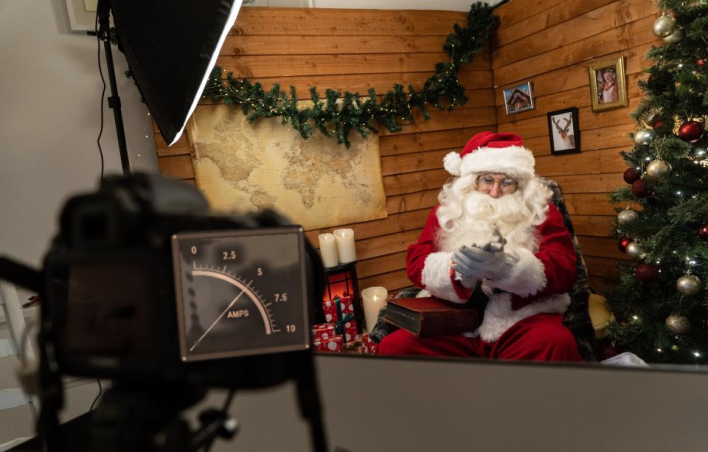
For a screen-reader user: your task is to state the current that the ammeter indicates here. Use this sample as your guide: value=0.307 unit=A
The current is value=5 unit=A
